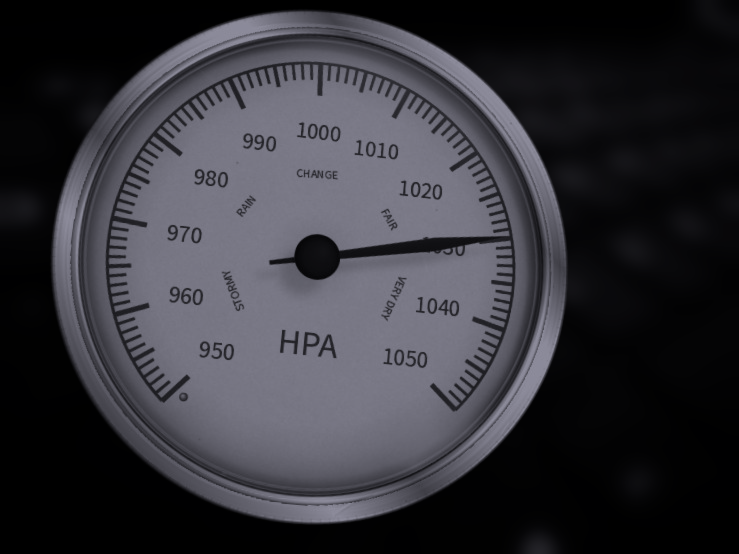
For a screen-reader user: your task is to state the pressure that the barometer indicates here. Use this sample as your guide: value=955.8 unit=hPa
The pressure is value=1030 unit=hPa
